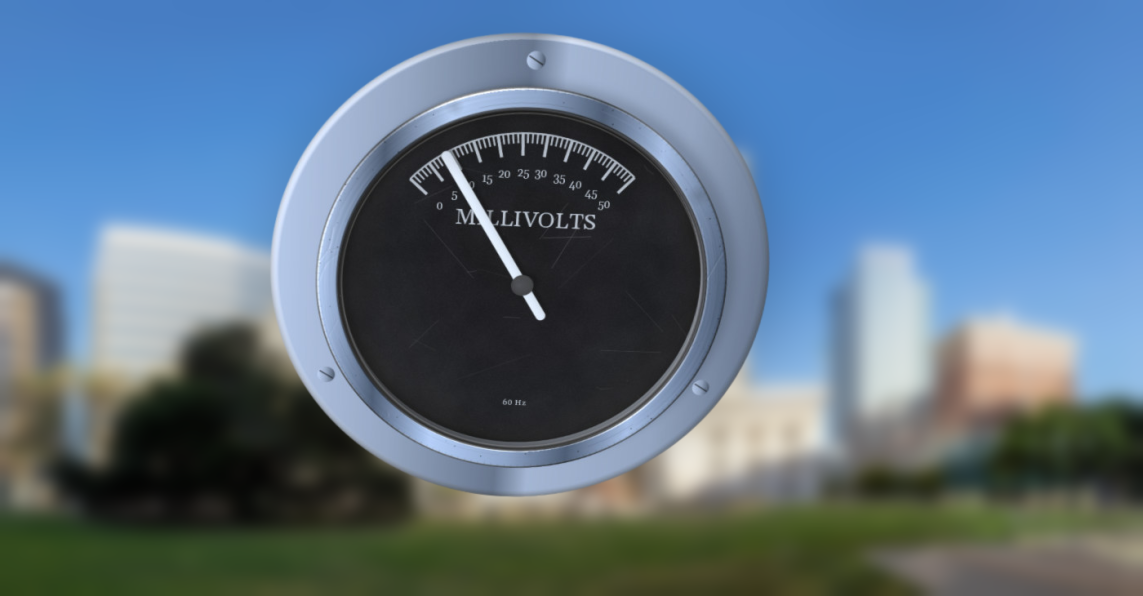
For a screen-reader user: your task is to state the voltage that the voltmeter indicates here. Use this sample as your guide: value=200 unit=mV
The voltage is value=9 unit=mV
